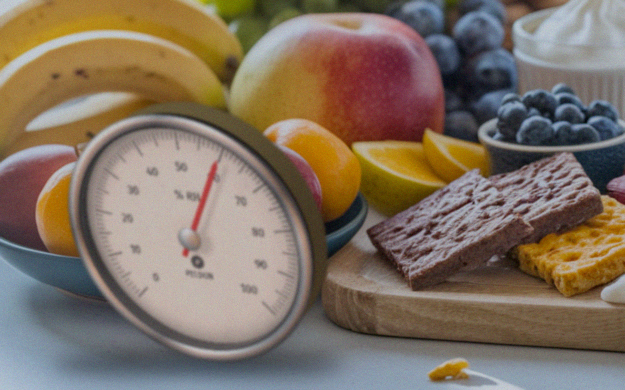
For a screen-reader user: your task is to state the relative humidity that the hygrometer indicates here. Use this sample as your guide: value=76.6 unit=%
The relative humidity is value=60 unit=%
